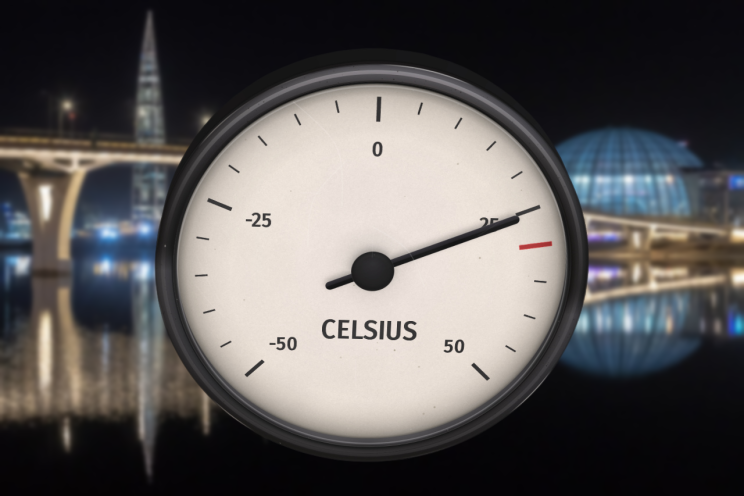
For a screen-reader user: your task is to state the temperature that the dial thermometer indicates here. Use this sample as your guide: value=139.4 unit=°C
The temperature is value=25 unit=°C
